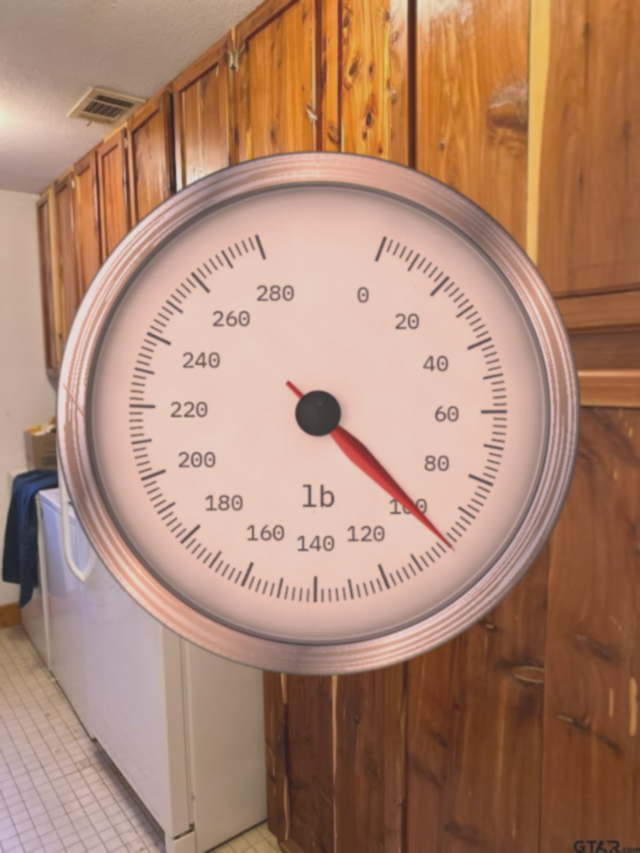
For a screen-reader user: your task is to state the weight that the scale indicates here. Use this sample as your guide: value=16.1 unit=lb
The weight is value=100 unit=lb
